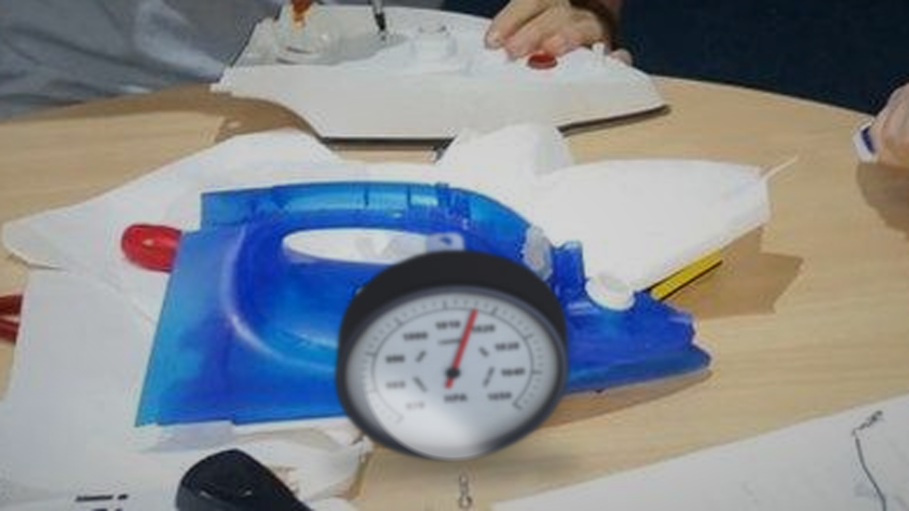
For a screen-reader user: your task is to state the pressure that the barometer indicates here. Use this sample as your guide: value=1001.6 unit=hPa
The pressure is value=1016 unit=hPa
